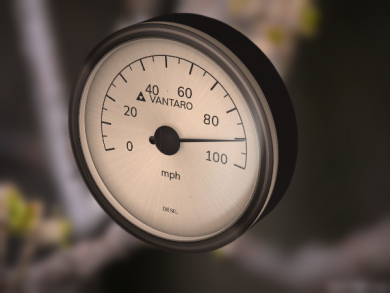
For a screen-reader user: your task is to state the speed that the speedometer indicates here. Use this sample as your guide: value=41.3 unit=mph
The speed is value=90 unit=mph
